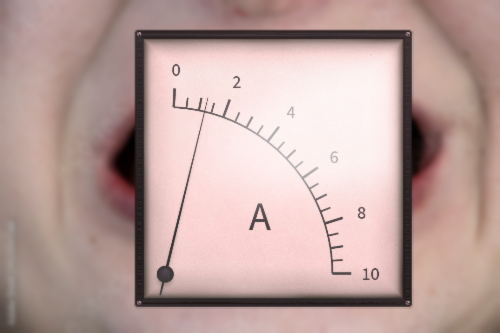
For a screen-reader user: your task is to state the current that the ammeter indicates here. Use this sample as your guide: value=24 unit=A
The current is value=1.25 unit=A
